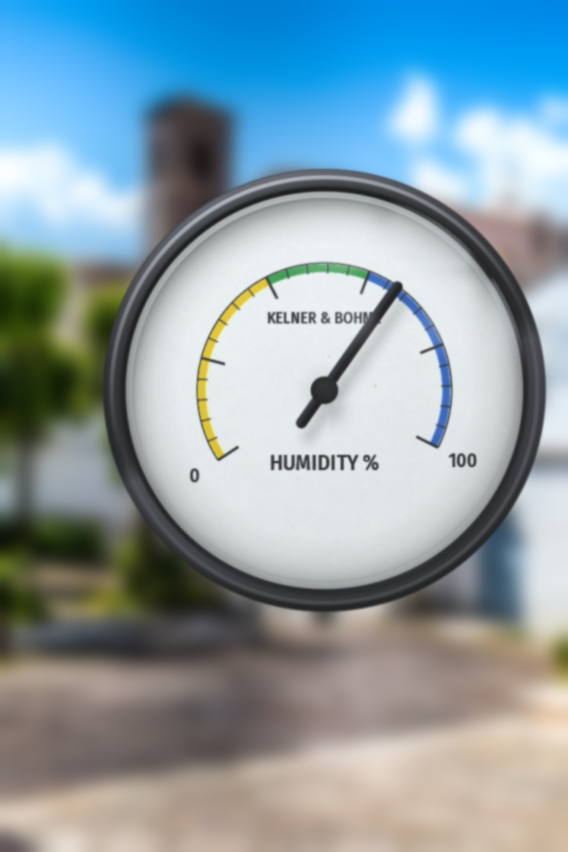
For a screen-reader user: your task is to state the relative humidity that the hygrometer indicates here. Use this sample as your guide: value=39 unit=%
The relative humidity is value=66 unit=%
